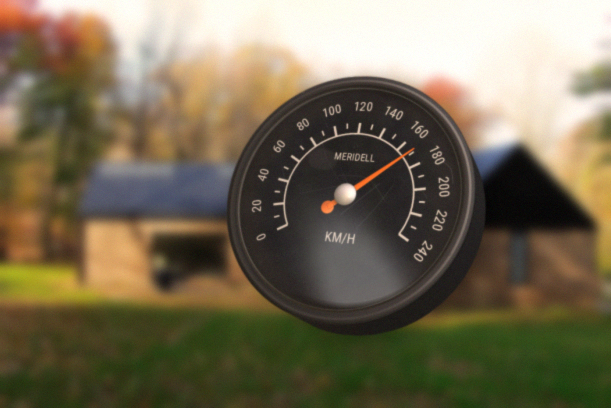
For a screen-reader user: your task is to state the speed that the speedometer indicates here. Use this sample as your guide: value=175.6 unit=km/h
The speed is value=170 unit=km/h
